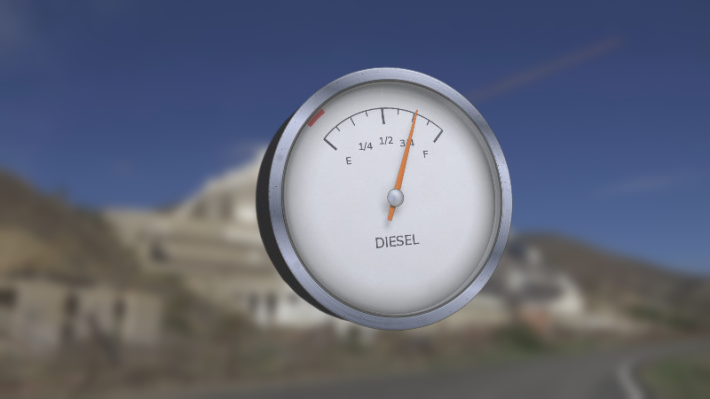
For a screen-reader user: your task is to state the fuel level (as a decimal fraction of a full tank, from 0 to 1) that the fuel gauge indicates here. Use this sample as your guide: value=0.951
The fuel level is value=0.75
